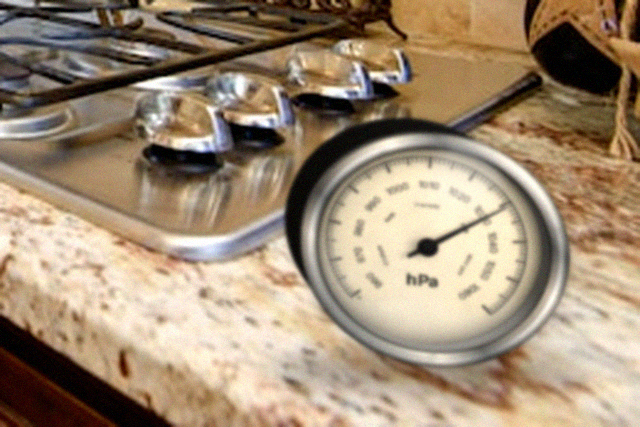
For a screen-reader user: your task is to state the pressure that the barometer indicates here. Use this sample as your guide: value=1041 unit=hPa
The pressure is value=1030 unit=hPa
